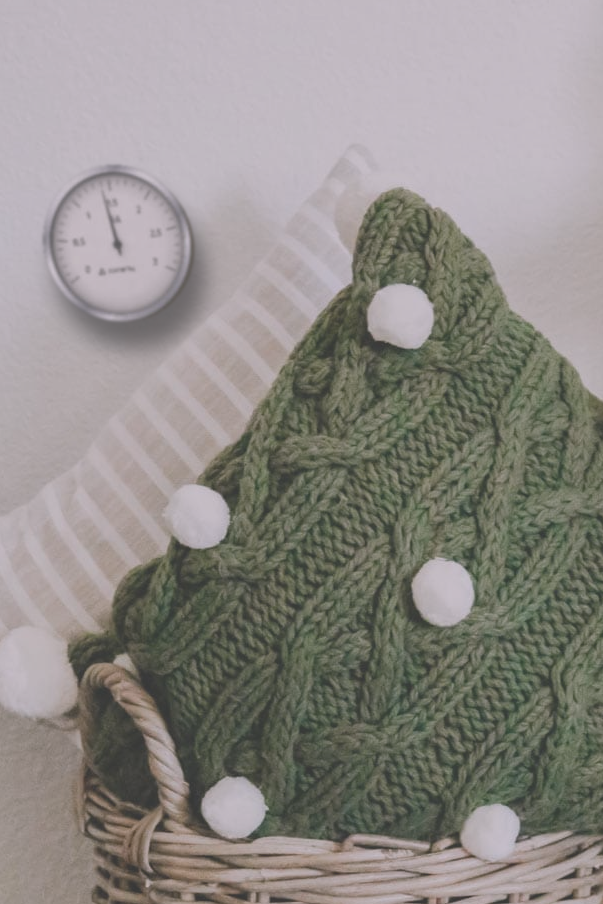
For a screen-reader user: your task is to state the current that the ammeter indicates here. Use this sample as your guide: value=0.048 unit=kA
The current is value=1.4 unit=kA
